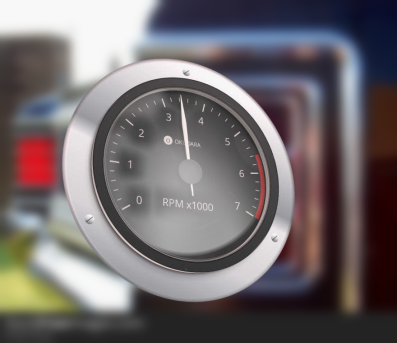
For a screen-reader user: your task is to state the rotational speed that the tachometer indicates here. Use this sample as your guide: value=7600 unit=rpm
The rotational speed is value=3400 unit=rpm
